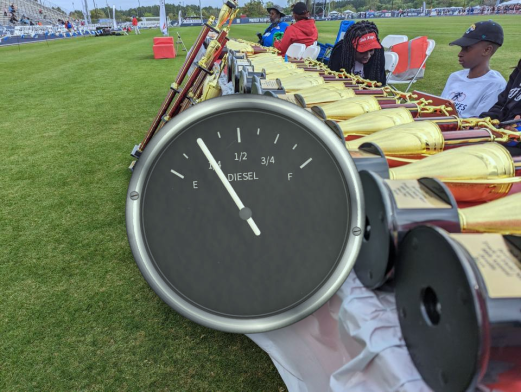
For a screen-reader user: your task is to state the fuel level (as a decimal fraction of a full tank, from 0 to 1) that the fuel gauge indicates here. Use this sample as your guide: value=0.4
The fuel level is value=0.25
